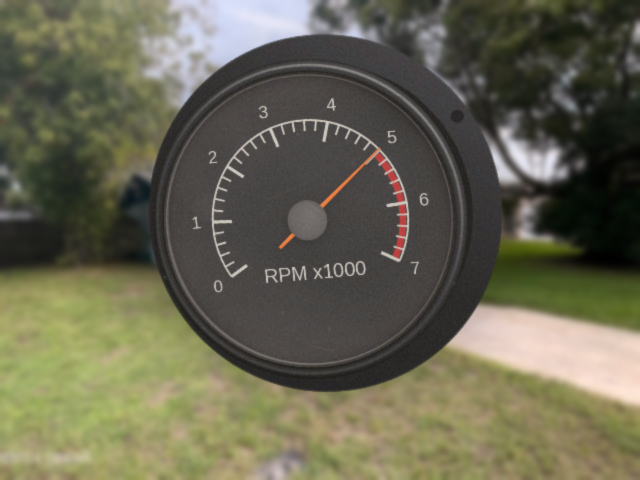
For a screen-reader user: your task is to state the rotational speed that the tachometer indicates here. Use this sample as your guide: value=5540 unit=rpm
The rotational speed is value=5000 unit=rpm
